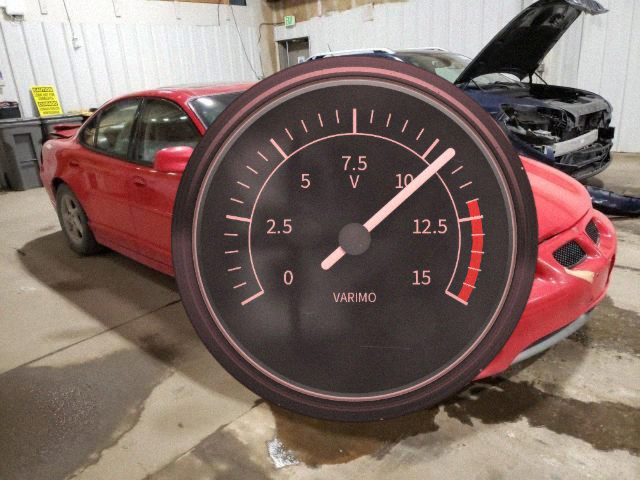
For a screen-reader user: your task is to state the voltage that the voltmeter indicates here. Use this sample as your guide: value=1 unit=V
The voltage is value=10.5 unit=V
